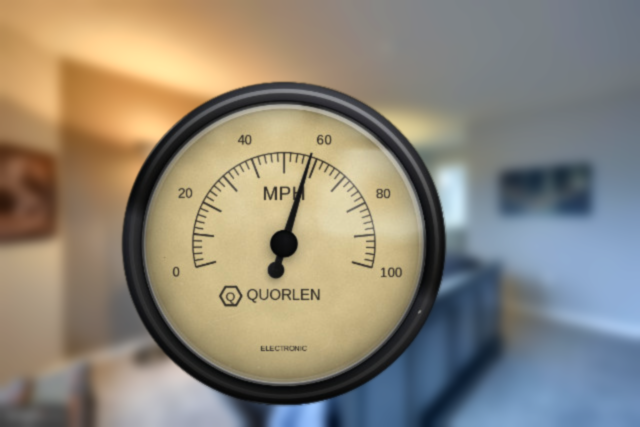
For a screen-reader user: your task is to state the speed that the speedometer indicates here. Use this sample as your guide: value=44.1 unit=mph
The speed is value=58 unit=mph
